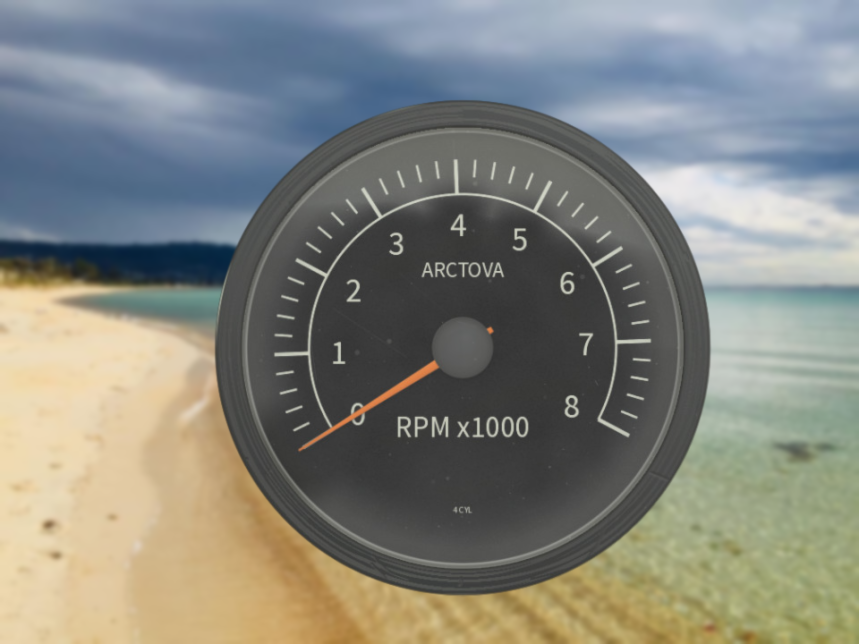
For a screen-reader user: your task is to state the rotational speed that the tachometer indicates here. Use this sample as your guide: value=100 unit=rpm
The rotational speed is value=0 unit=rpm
